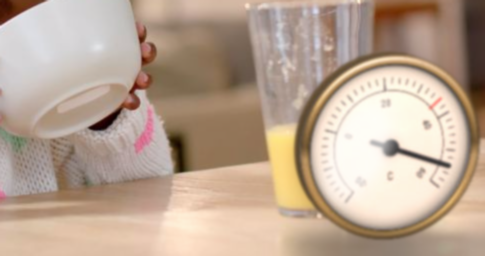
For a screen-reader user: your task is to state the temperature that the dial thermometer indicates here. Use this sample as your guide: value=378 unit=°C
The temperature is value=54 unit=°C
